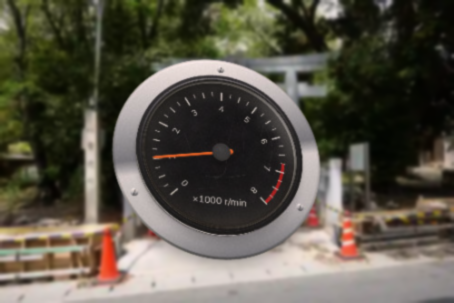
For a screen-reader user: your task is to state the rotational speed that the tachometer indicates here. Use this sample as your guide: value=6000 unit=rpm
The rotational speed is value=1000 unit=rpm
